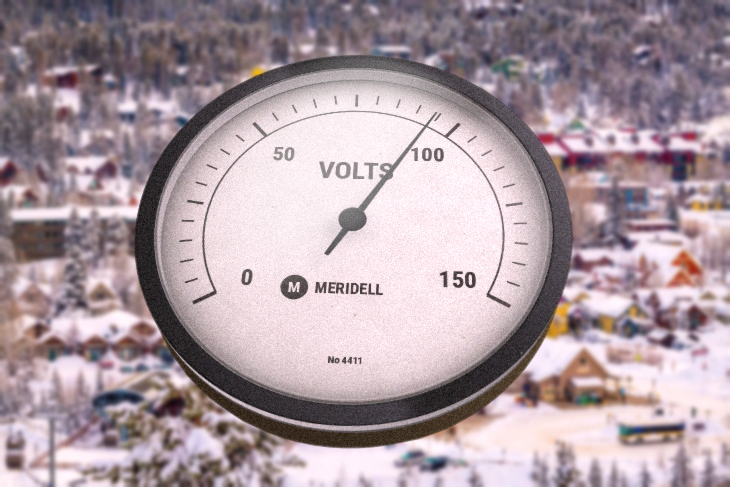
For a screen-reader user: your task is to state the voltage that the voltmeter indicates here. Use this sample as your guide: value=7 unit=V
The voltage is value=95 unit=V
